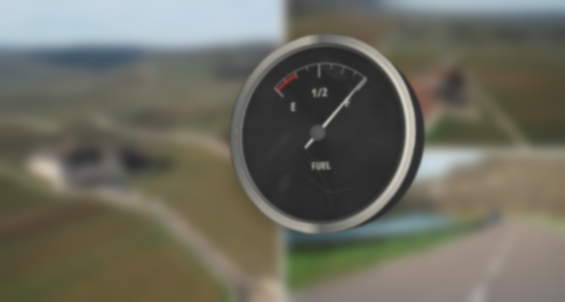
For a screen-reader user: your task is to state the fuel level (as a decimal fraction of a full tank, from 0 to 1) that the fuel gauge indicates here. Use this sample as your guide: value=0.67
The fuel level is value=1
